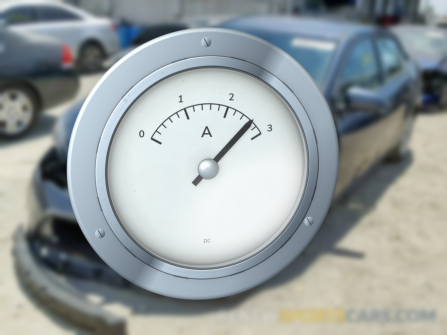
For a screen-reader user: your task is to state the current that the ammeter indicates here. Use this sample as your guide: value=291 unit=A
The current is value=2.6 unit=A
